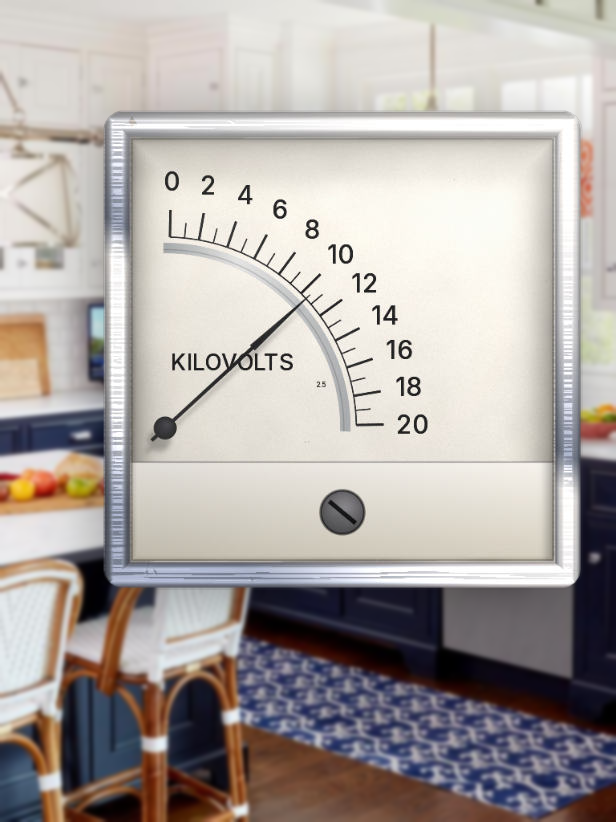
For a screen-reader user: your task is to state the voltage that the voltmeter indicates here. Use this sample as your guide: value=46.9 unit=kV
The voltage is value=10.5 unit=kV
